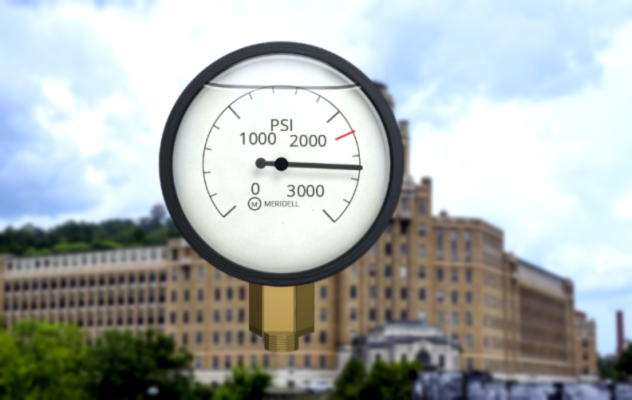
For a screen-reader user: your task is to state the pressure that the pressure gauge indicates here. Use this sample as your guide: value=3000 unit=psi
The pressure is value=2500 unit=psi
